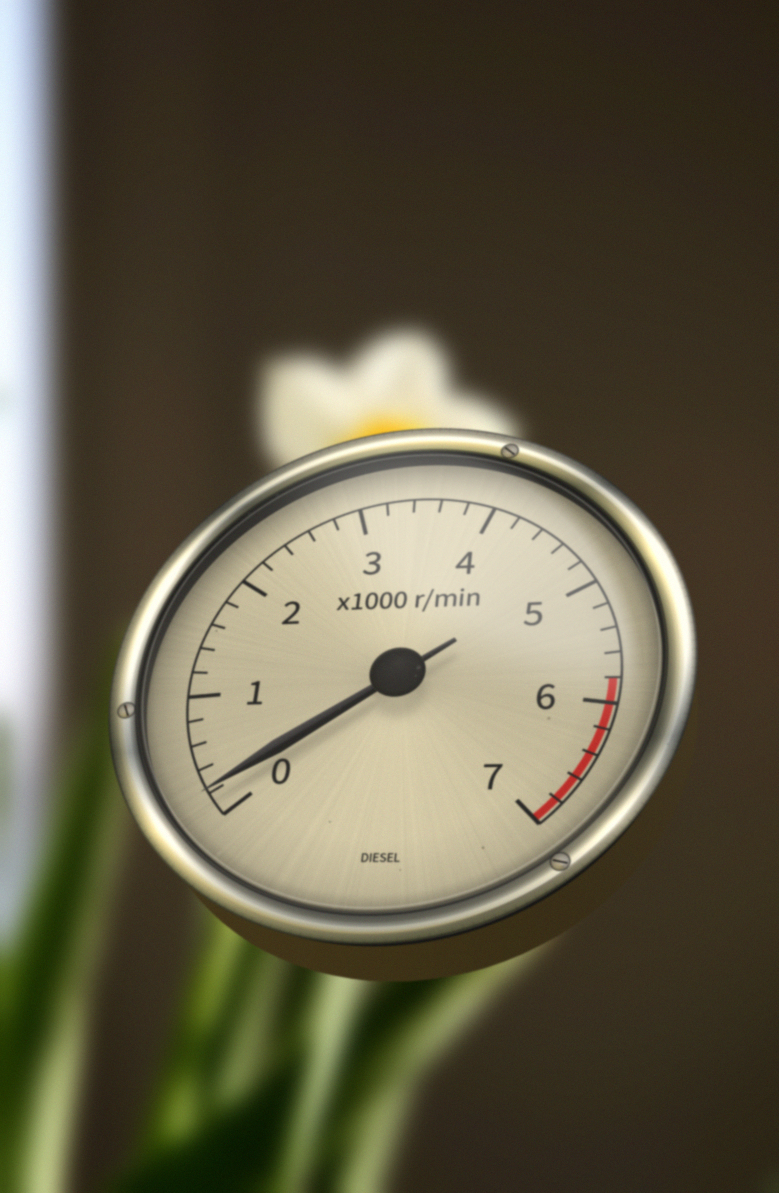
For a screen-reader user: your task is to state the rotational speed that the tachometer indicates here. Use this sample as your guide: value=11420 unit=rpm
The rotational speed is value=200 unit=rpm
